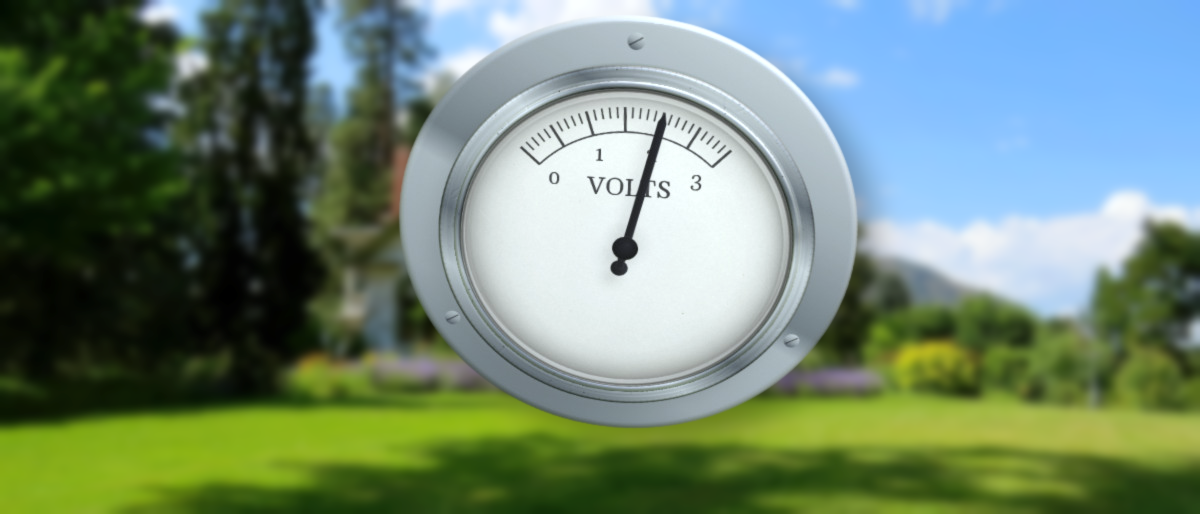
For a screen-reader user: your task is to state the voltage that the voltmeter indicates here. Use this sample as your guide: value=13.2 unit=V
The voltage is value=2 unit=V
